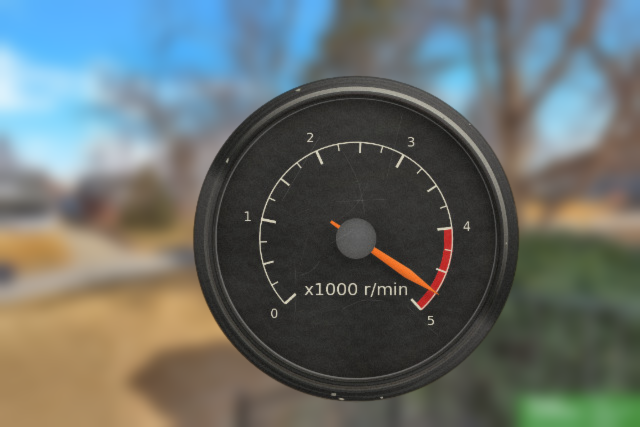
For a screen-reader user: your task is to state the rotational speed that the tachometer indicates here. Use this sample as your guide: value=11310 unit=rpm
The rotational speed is value=4750 unit=rpm
